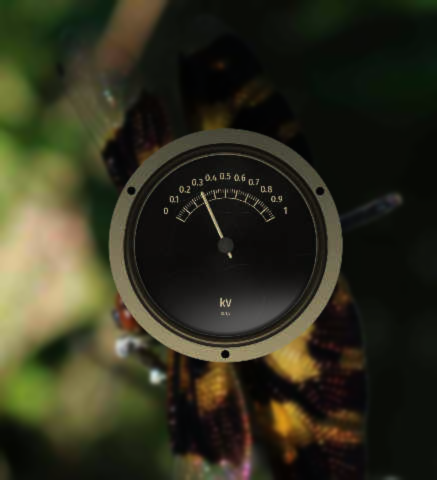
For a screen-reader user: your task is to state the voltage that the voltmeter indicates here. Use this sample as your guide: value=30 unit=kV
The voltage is value=0.3 unit=kV
